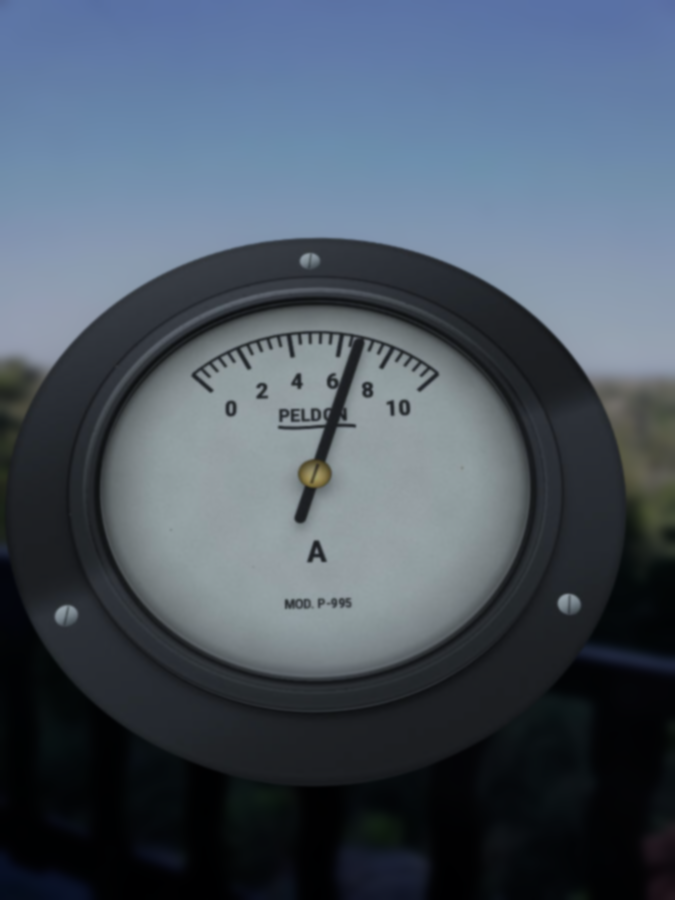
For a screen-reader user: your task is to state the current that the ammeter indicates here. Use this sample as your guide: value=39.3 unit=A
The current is value=6.8 unit=A
